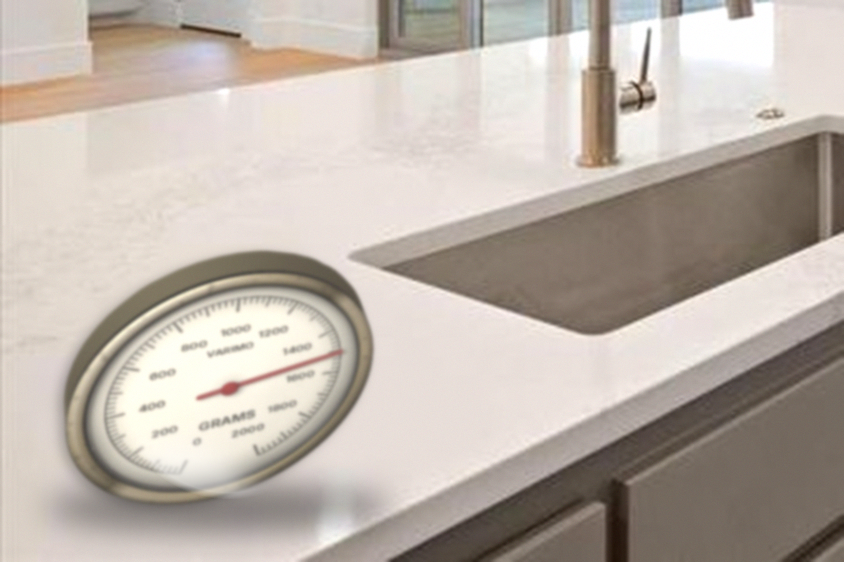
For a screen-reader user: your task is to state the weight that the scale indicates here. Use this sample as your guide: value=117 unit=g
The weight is value=1500 unit=g
